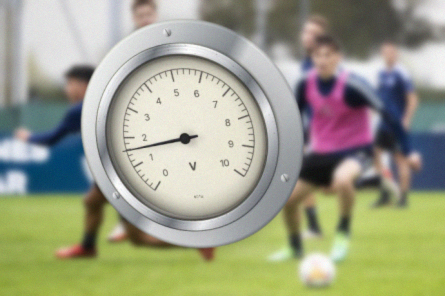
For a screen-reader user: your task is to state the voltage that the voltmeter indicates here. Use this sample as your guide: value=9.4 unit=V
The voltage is value=1.6 unit=V
